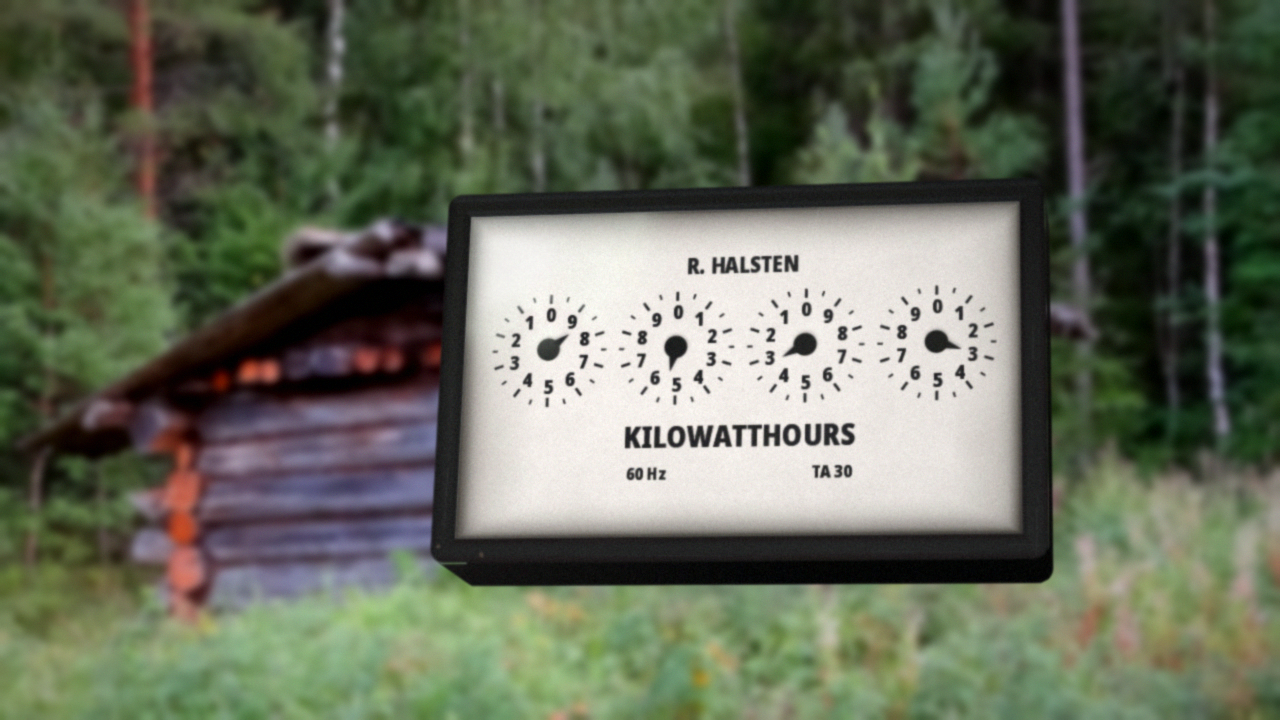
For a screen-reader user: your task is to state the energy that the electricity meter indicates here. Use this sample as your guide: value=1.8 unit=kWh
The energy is value=8533 unit=kWh
